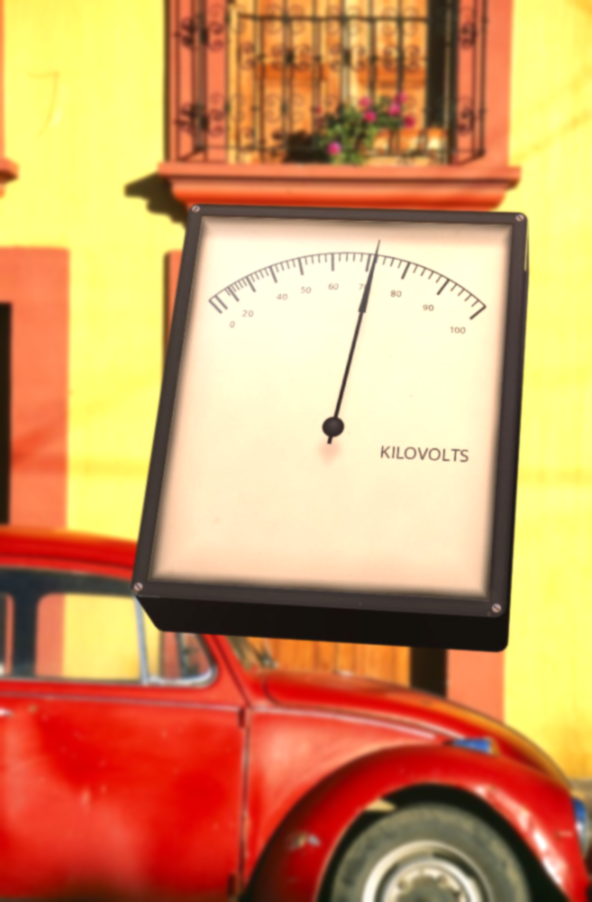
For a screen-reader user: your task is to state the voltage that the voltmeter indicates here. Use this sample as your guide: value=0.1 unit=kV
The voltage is value=72 unit=kV
